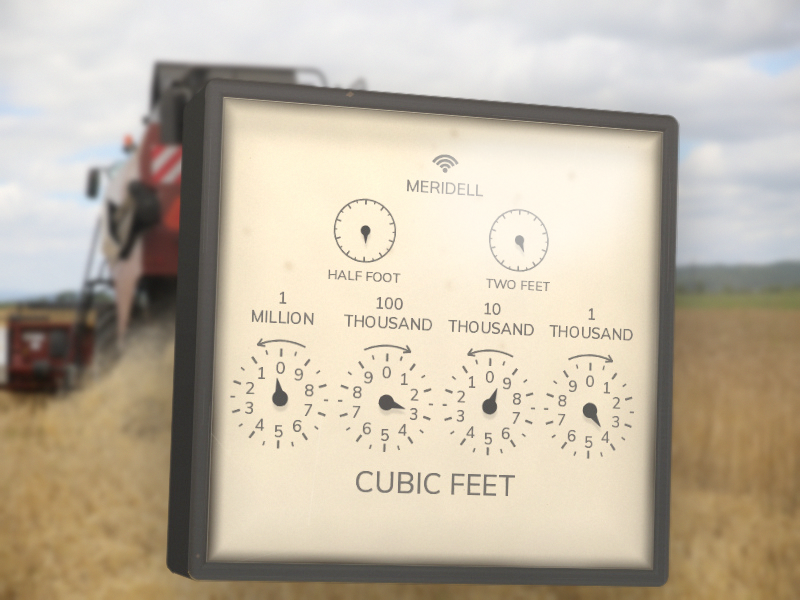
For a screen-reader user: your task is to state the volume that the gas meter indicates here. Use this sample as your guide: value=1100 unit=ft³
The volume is value=29400 unit=ft³
